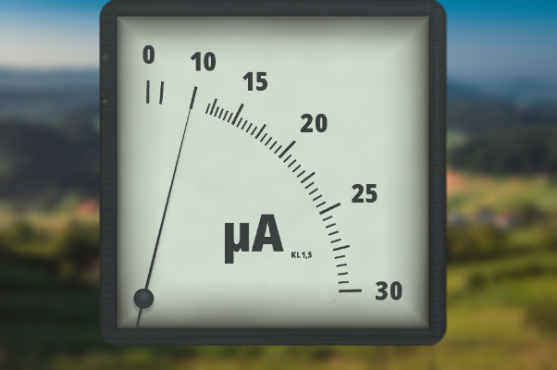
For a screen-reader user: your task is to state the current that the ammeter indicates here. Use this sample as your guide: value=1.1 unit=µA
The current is value=10 unit=µA
